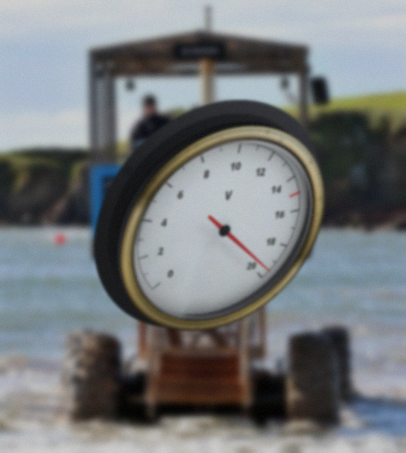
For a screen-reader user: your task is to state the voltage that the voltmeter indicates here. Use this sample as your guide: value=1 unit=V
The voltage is value=19.5 unit=V
